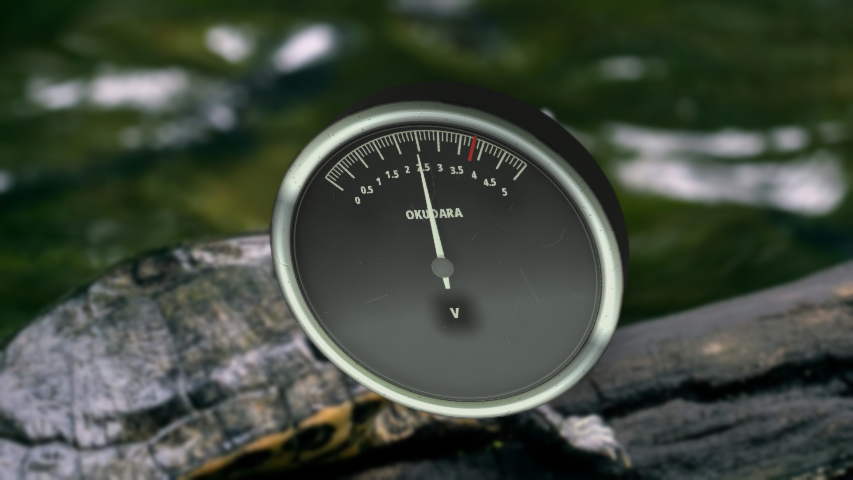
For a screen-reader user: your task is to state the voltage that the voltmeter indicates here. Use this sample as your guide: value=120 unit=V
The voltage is value=2.5 unit=V
